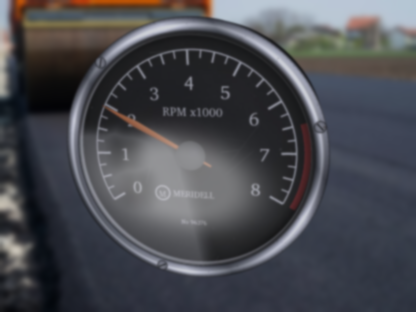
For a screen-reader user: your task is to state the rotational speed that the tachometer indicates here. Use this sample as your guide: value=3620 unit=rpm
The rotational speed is value=2000 unit=rpm
